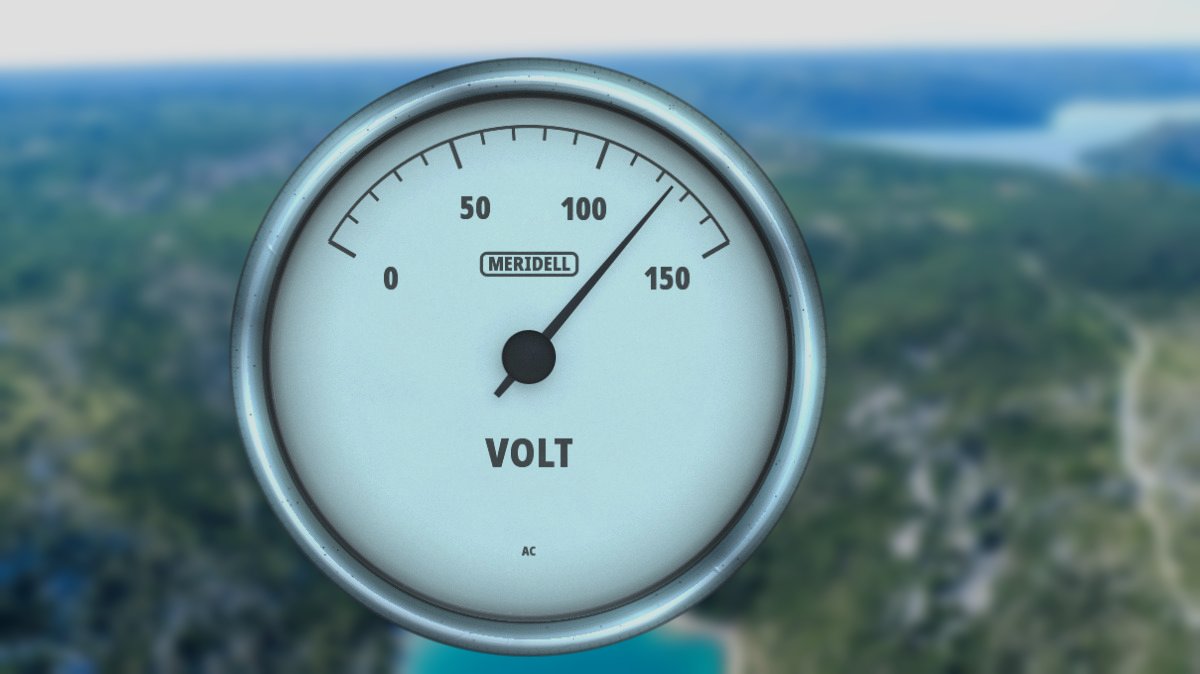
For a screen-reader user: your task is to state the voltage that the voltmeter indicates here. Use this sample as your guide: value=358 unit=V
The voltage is value=125 unit=V
